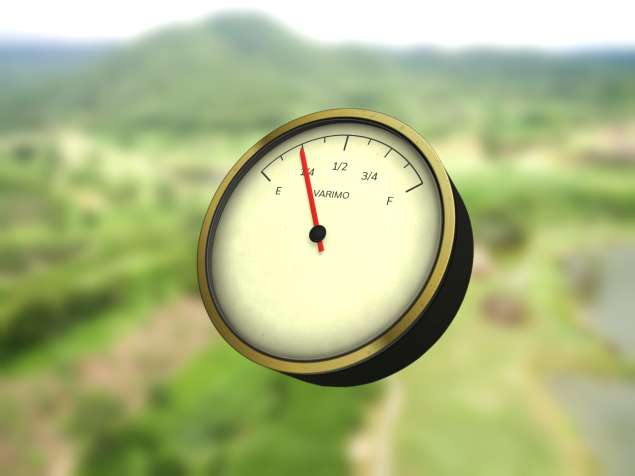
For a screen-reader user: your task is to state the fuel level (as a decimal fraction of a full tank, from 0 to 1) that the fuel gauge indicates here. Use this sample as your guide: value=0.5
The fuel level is value=0.25
